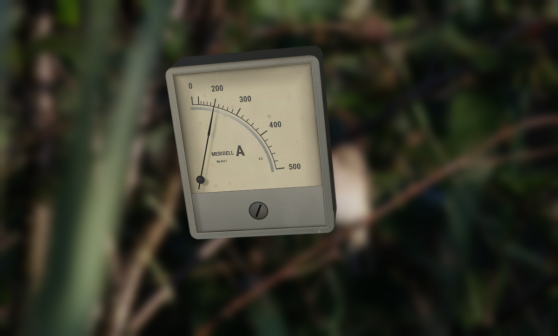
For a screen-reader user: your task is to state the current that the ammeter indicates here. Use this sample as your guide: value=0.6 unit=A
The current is value=200 unit=A
